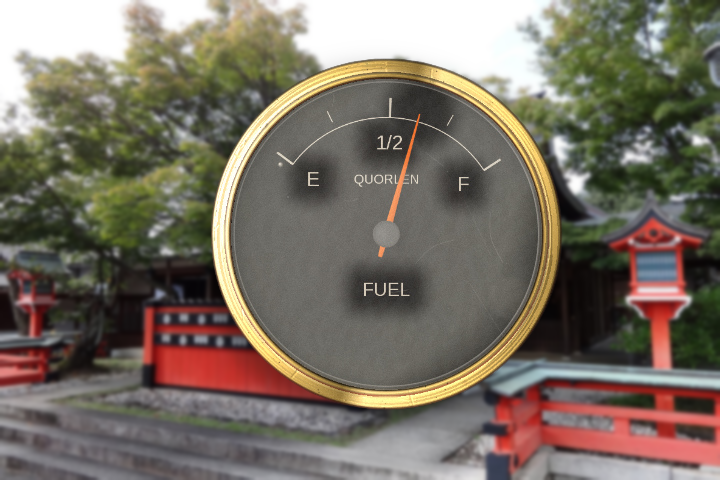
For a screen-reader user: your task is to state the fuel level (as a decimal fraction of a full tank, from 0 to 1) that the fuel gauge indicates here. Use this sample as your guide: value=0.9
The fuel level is value=0.625
